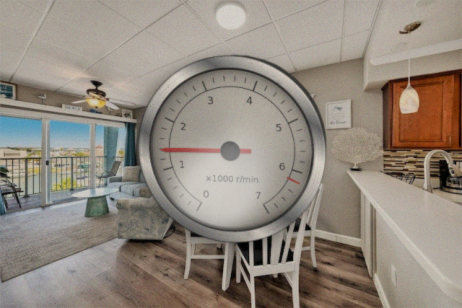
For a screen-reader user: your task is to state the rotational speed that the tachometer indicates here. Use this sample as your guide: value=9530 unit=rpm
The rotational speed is value=1400 unit=rpm
